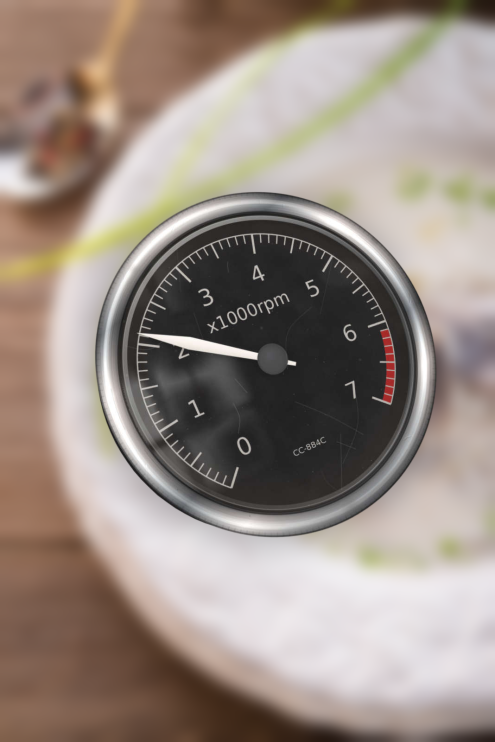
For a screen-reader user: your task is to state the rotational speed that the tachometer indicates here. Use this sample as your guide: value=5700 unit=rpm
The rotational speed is value=2100 unit=rpm
